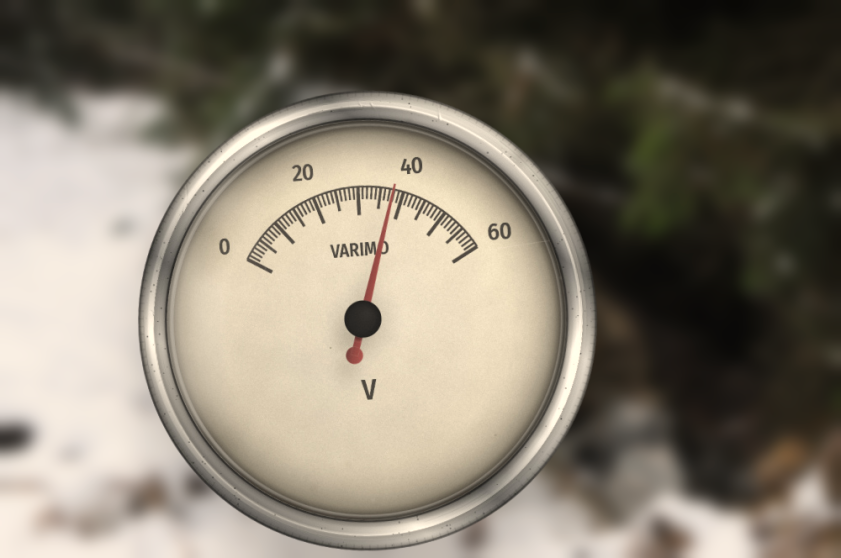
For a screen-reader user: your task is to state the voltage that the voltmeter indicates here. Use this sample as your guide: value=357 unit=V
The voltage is value=38 unit=V
